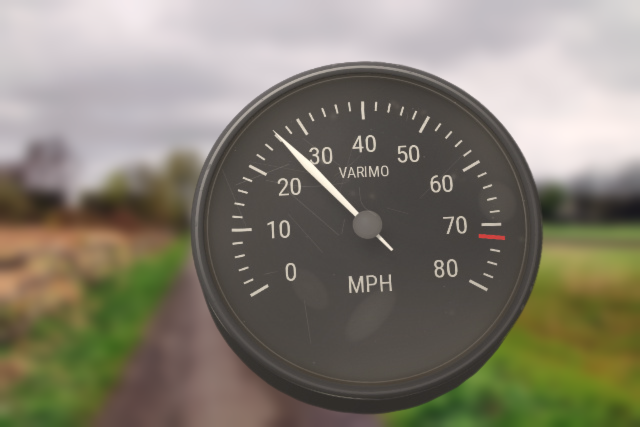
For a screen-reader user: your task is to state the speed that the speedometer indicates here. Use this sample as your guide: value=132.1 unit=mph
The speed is value=26 unit=mph
